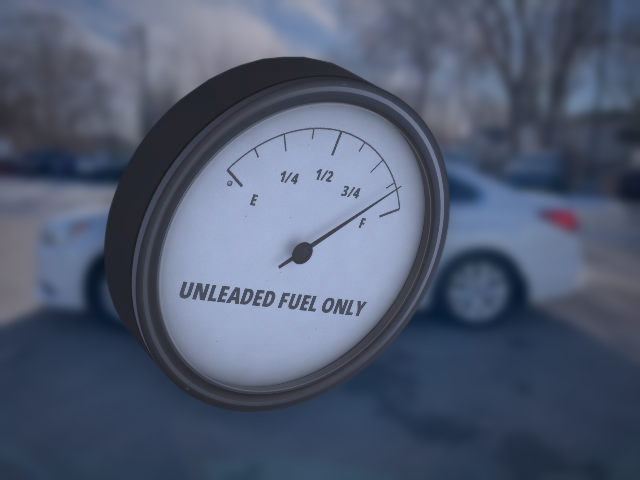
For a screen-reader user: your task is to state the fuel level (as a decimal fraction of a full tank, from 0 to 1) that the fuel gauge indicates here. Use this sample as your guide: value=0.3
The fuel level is value=0.875
